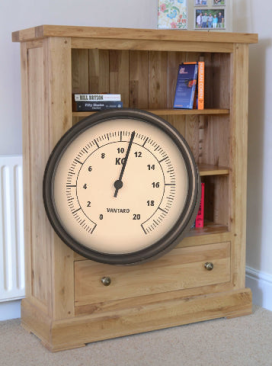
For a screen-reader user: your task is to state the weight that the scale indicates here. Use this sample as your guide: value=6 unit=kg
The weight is value=11 unit=kg
